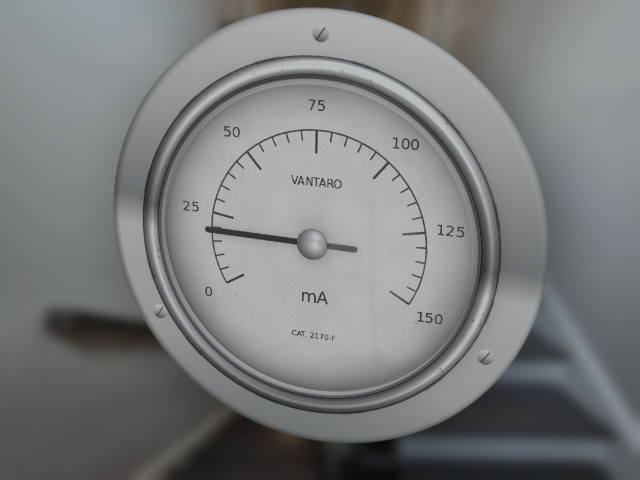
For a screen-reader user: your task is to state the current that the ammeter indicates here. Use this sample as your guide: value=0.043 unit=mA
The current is value=20 unit=mA
